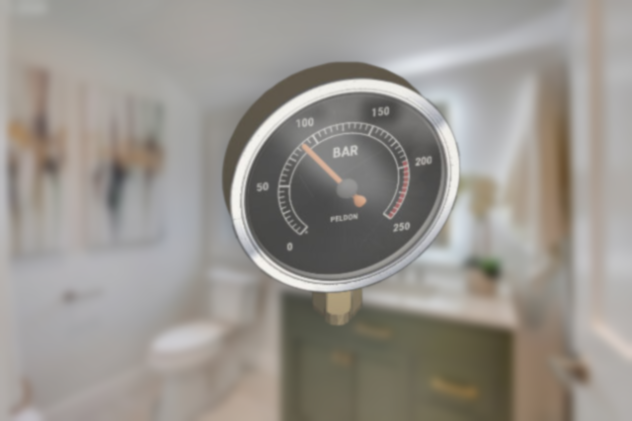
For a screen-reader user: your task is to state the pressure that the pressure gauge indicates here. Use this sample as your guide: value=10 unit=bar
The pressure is value=90 unit=bar
